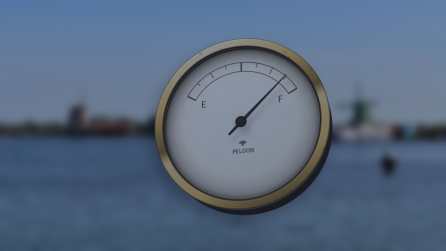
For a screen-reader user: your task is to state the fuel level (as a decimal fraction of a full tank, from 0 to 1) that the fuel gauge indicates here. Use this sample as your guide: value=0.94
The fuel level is value=0.875
